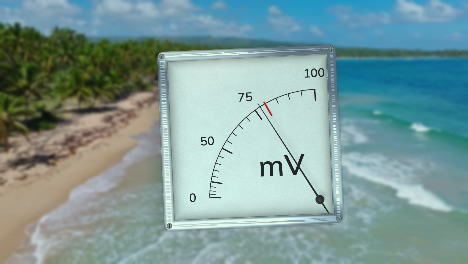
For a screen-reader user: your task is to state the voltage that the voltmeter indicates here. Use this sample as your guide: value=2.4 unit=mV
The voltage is value=77.5 unit=mV
